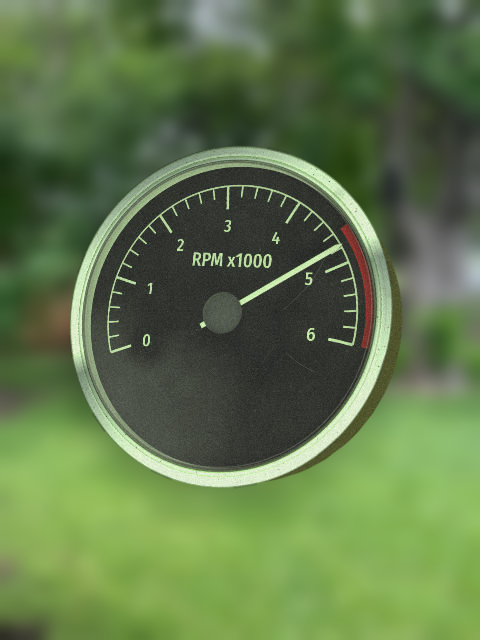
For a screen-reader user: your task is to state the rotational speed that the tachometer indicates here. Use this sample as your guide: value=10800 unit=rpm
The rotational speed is value=4800 unit=rpm
